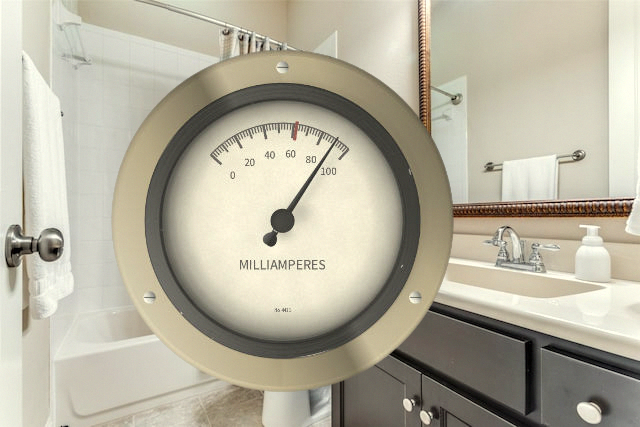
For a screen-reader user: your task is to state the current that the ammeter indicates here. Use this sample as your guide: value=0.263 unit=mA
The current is value=90 unit=mA
